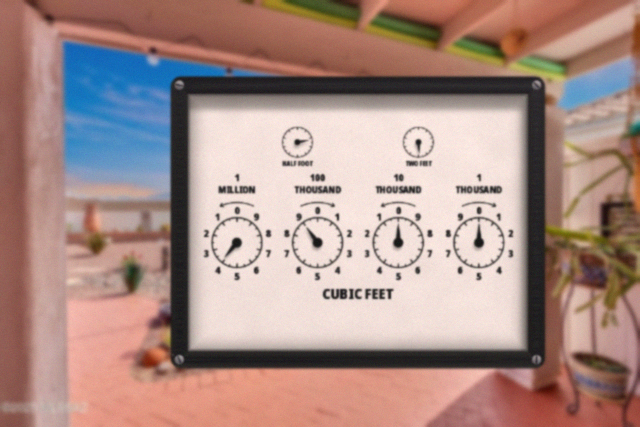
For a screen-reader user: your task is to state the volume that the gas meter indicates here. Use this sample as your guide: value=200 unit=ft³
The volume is value=390000 unit=ft³
